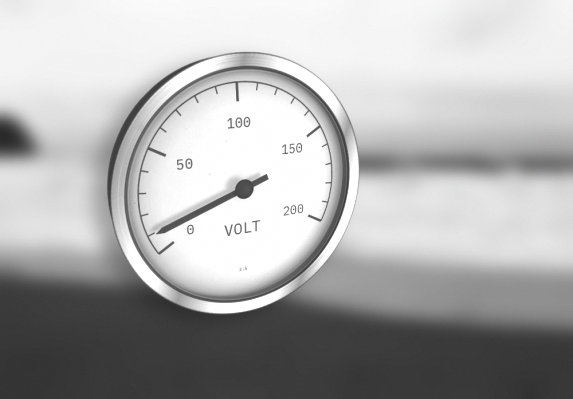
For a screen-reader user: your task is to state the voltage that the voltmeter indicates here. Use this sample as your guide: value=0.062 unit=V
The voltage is value=10 unit=V
